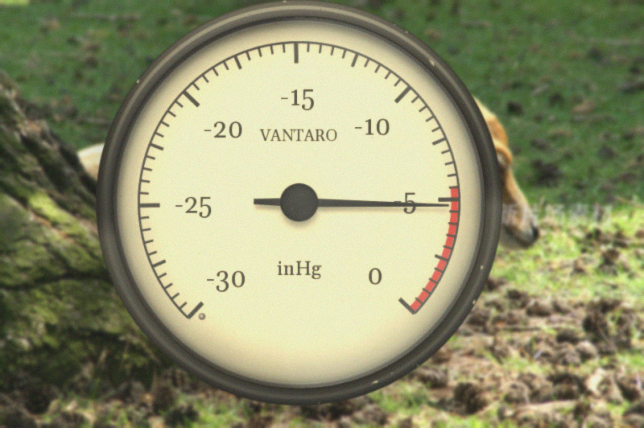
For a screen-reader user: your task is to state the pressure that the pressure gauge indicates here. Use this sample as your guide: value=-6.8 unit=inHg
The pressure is value=-4.75 unit=inHg
